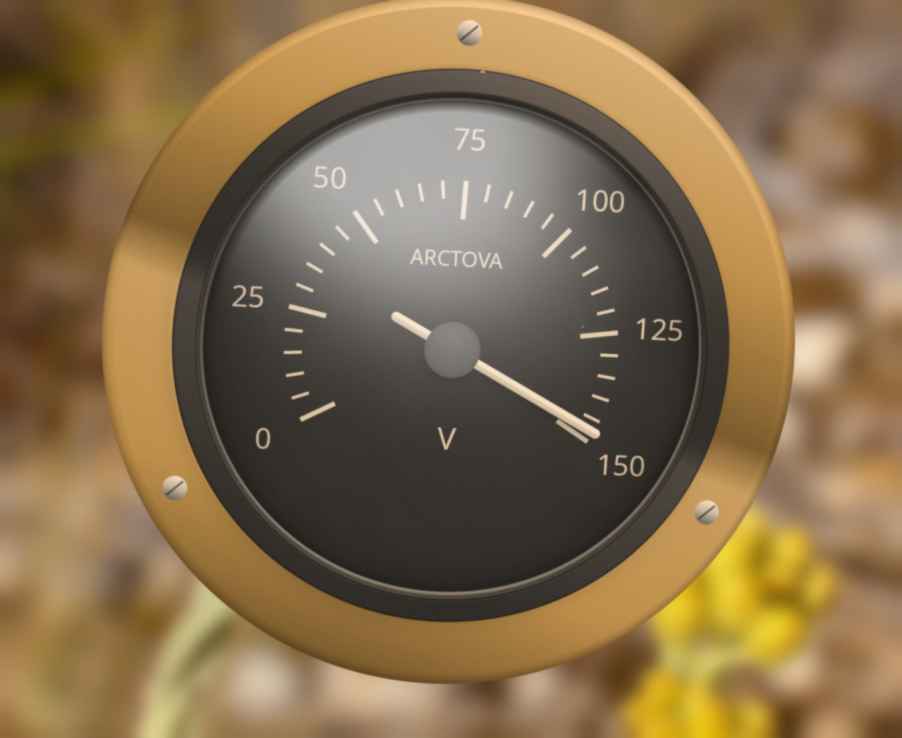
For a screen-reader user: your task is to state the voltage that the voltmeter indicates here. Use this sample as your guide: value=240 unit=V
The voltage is value=147.5 unit=V
